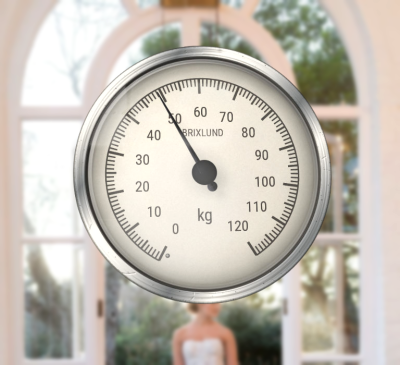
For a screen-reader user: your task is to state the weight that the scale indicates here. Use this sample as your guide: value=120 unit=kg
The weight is value=49 unit=kg
